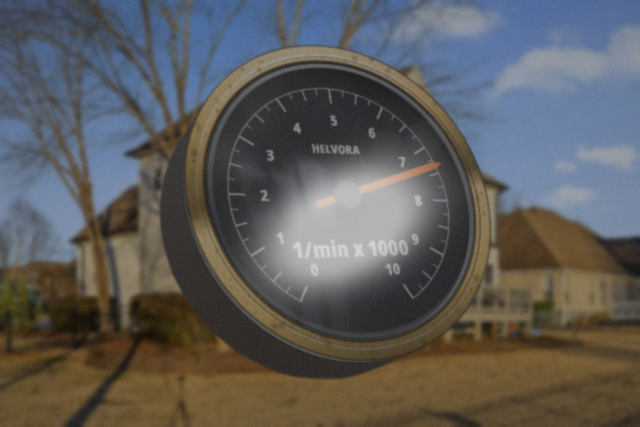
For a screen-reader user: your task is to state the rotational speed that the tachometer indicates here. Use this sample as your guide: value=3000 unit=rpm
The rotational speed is value=7375 unit=rpm
